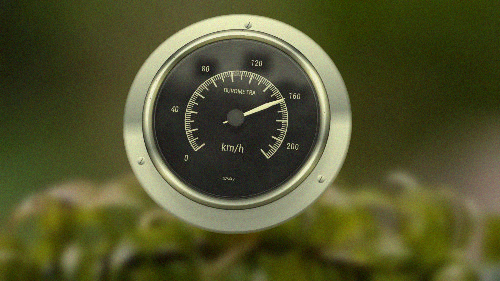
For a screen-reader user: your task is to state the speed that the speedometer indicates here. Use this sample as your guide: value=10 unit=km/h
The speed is value=160 unit=km/h
